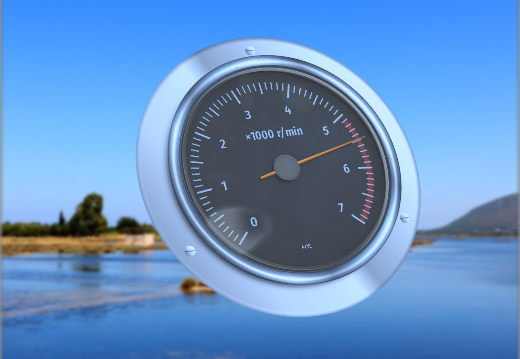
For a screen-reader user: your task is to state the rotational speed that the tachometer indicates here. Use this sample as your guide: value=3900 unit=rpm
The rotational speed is value=5500 unit=rpm
